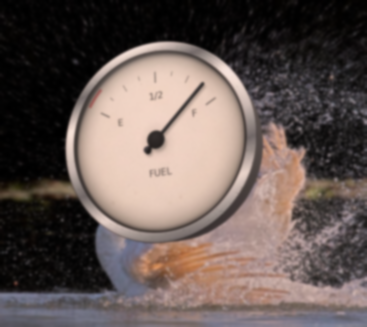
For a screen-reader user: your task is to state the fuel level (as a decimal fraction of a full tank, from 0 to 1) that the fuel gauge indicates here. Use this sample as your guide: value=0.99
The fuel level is value=0.875
